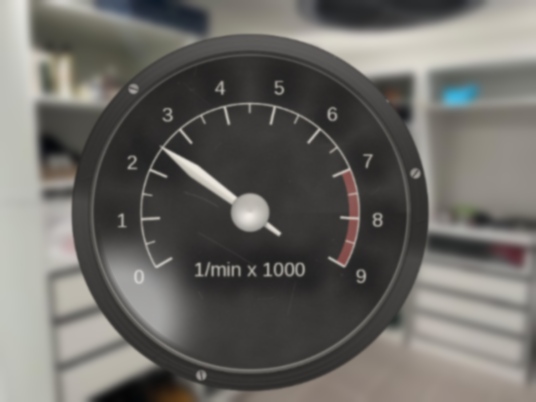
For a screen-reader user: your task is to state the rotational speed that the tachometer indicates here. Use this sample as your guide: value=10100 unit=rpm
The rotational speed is value=2500 unit=rpm
